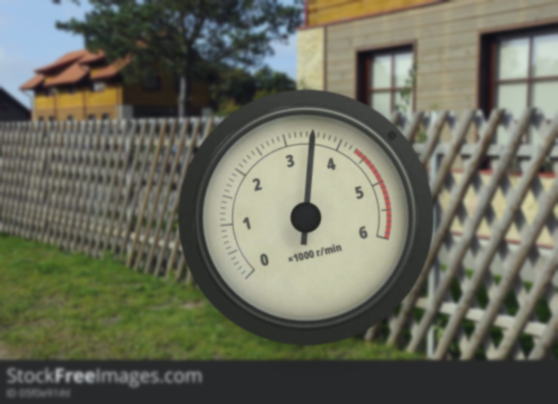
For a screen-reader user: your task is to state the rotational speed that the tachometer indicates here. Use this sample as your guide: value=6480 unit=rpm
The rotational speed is value=3500 unit=rpm
